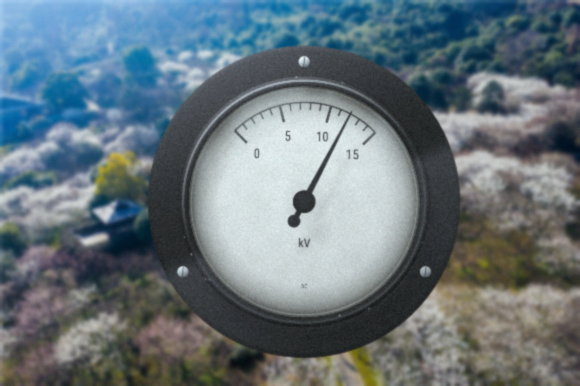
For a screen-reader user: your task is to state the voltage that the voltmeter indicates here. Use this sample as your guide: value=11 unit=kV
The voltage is value=12 unit=kV
